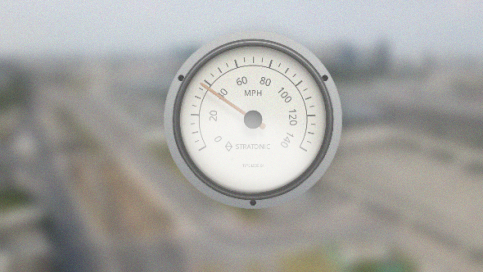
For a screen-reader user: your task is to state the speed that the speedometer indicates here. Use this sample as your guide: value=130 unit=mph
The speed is value=37.5 unit=mph
